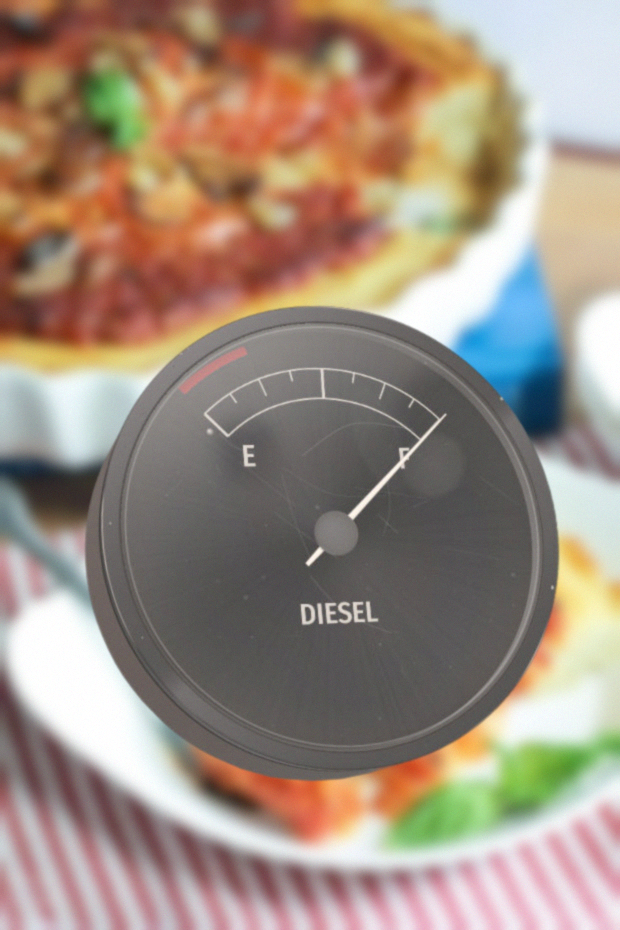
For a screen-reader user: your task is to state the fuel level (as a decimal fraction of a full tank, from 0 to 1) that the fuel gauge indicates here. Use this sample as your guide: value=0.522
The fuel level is value=1
